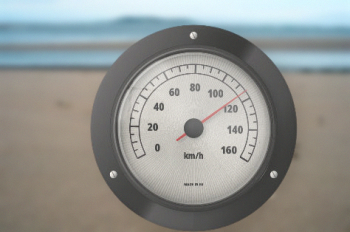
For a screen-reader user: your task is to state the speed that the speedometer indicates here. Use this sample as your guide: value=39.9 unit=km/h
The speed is value=115 unit=km/h
